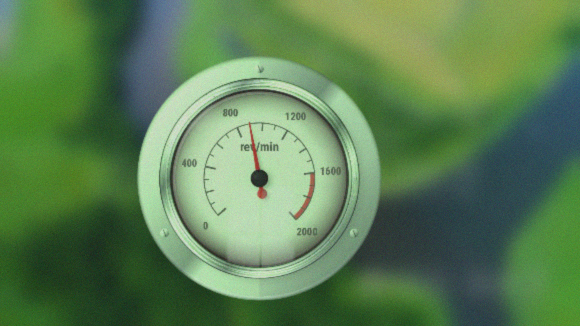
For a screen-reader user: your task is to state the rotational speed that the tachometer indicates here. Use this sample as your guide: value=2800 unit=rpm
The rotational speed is value=900 unit=rpm
